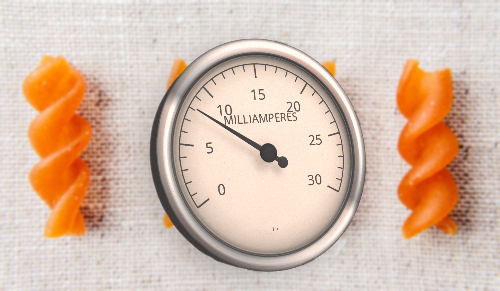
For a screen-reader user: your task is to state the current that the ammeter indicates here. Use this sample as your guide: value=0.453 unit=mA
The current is value=8 unit=mA
